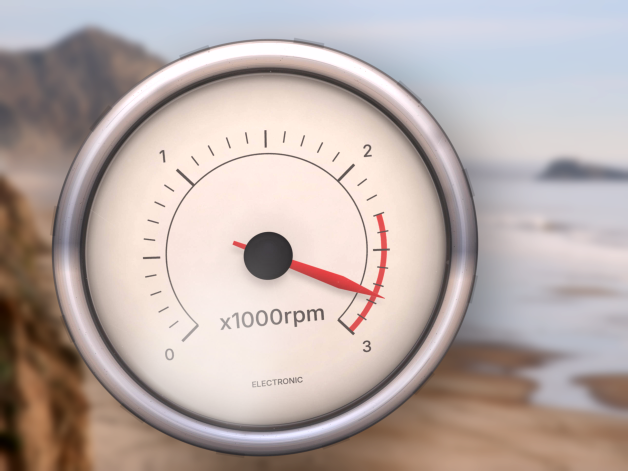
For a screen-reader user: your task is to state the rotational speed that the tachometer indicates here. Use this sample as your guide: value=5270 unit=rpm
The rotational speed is value=2750 unit=rpm
